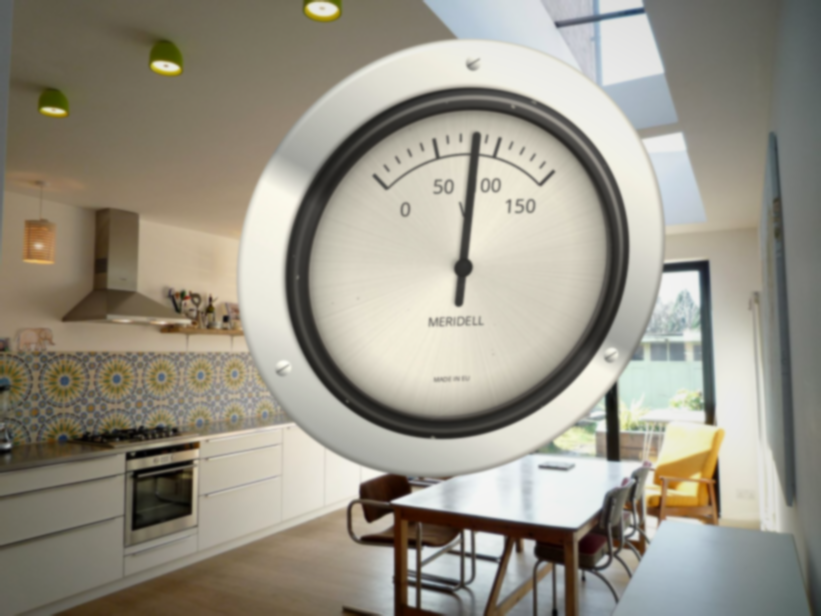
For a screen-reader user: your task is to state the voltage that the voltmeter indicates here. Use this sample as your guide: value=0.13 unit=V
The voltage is value=80 unit=V
